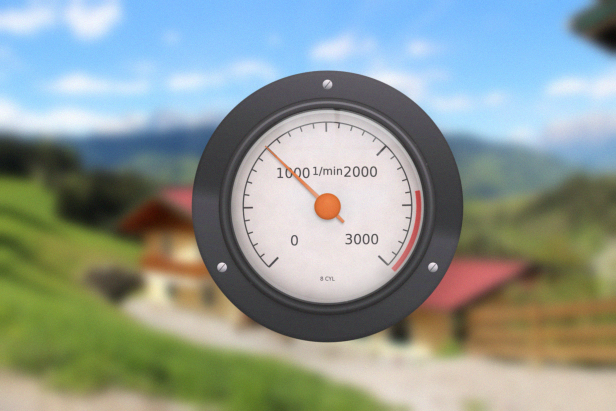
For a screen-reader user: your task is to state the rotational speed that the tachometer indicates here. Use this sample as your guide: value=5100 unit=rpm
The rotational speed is value=1000 unit=rpm
